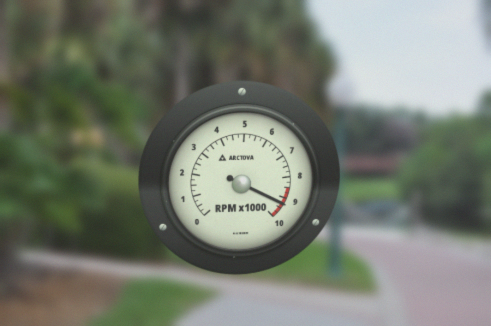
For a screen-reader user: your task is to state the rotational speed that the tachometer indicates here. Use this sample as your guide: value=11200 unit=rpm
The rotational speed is value=9250 unit=rpm
